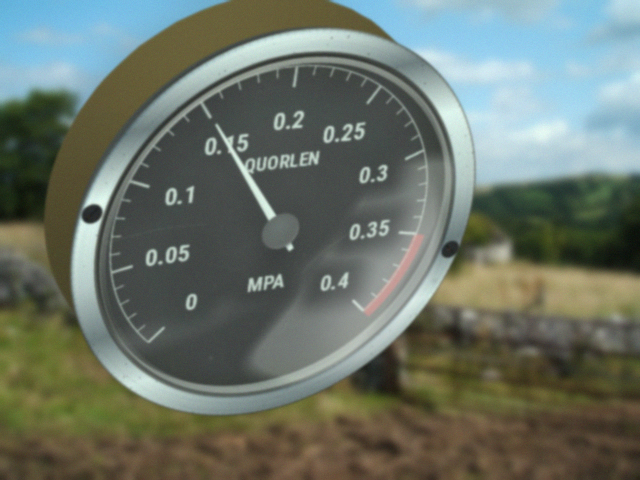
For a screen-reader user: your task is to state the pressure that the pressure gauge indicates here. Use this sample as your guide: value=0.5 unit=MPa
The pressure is value=0.15 unit=MPa
